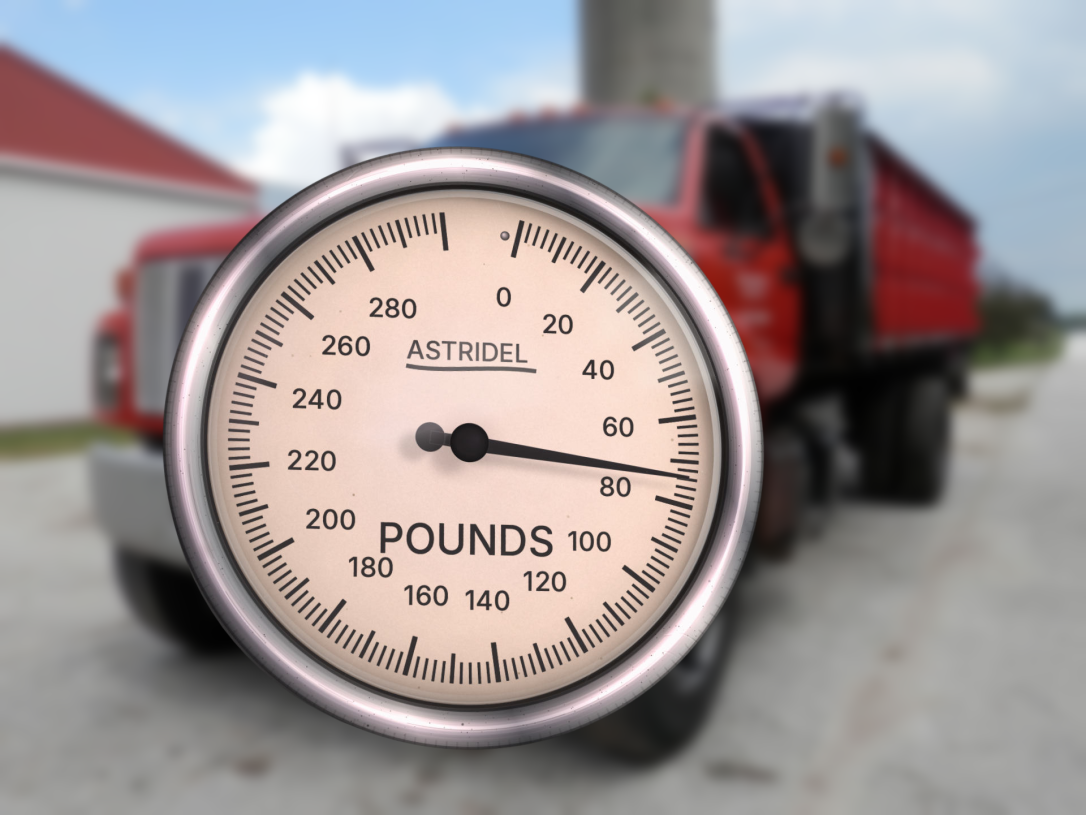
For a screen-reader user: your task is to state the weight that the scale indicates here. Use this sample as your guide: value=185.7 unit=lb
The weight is value=74 unit=lb
